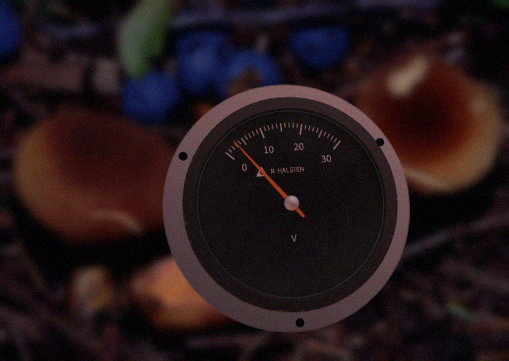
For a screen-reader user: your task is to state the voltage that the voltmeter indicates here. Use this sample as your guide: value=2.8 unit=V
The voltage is value=3 unit=V
